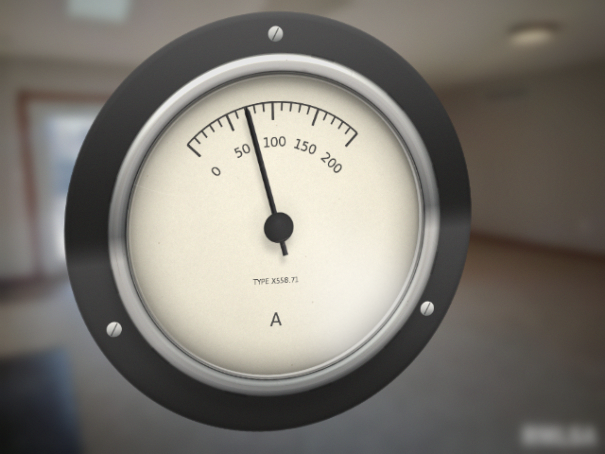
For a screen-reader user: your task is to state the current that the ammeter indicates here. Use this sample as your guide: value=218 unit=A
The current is value=70 unit=A
